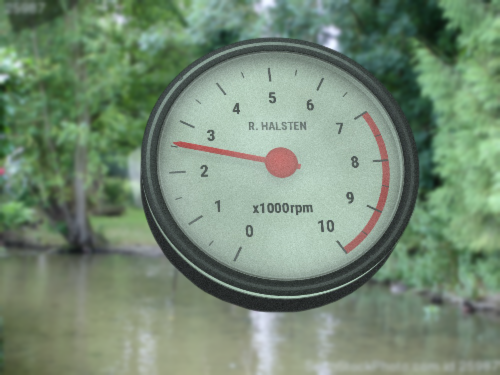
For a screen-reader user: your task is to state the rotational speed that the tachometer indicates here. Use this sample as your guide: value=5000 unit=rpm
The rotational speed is value=2500 unit=rpm
